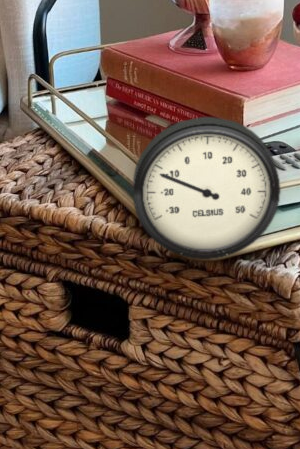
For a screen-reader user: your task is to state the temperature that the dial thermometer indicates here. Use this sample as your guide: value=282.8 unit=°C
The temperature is value=-12 unit=°C
